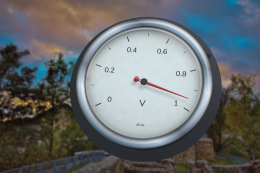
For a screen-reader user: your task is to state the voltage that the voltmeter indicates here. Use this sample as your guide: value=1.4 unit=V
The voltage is value=0.95 unit=V
